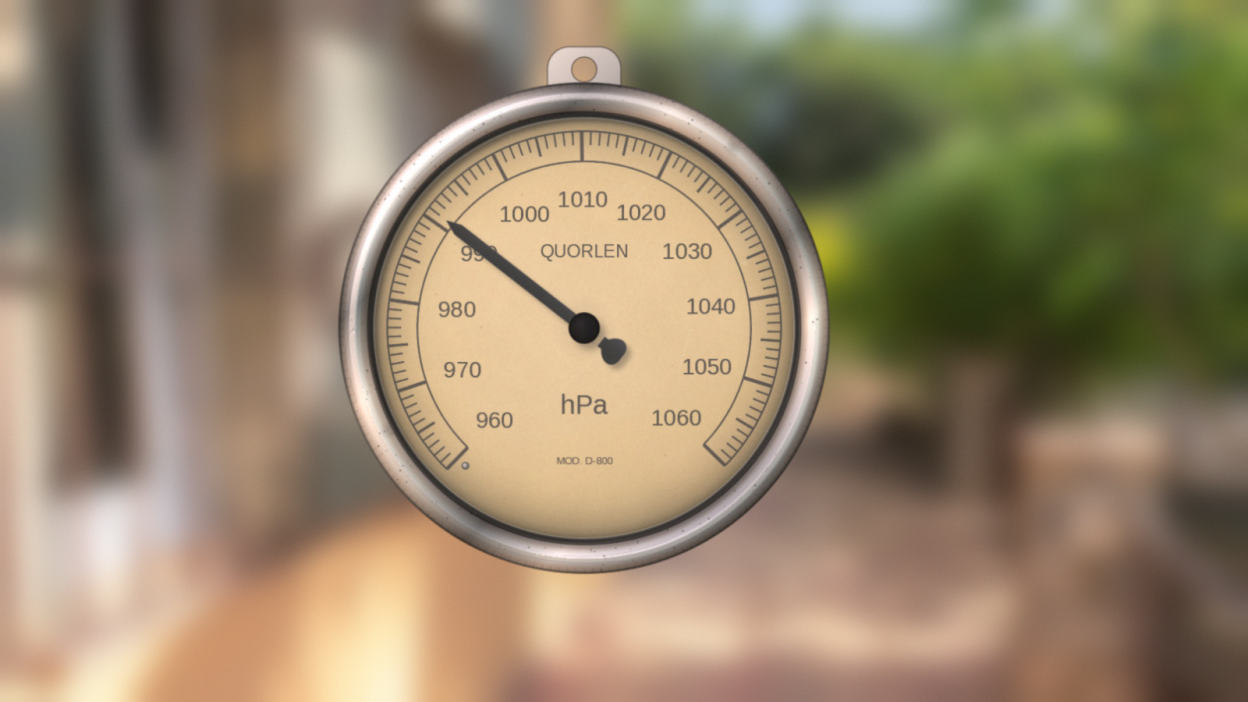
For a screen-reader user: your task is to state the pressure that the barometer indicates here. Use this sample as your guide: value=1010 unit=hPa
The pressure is value=991 unit=hPa
